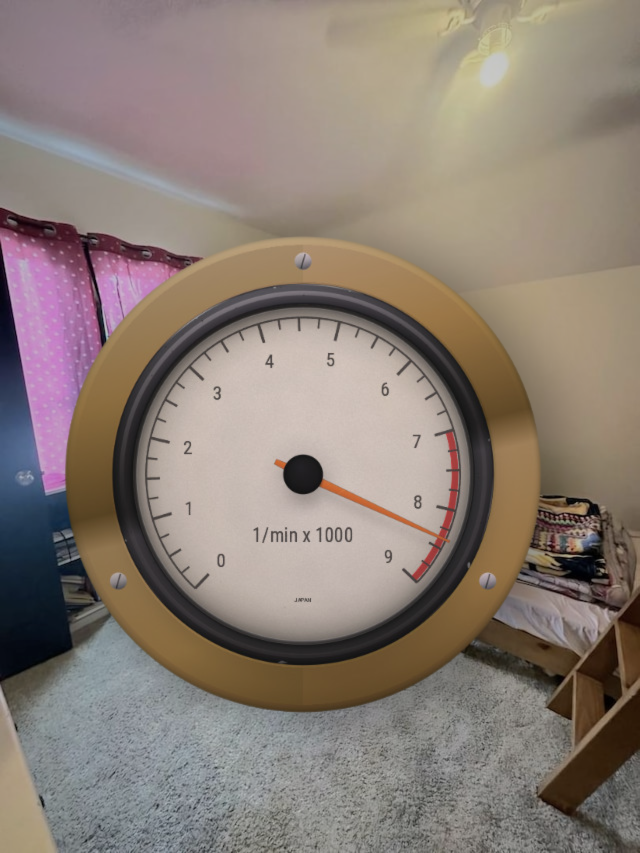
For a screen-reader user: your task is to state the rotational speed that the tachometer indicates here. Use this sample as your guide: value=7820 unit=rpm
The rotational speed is value=8375 unit=rpm
